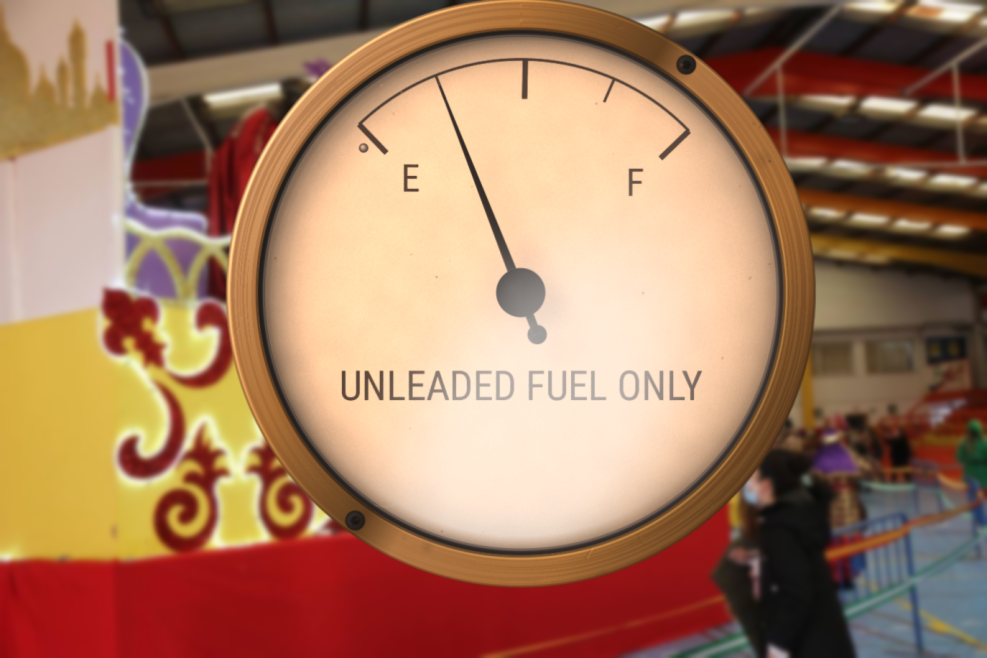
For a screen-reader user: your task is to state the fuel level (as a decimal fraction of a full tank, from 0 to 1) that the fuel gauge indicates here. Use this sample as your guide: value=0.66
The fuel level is value=0.25
